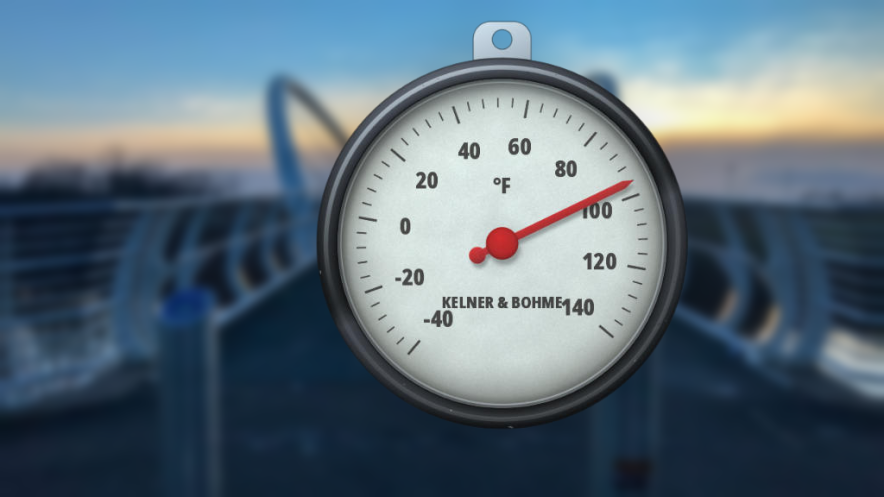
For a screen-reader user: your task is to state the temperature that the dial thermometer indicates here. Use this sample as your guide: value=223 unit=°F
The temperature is value=96 unit=°F
